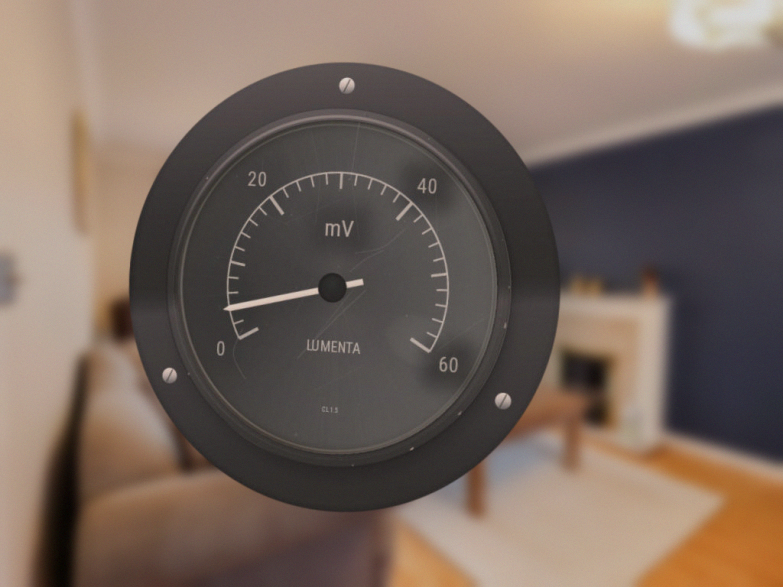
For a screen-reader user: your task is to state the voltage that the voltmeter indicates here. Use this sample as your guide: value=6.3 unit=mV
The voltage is value=4 unit=mV
